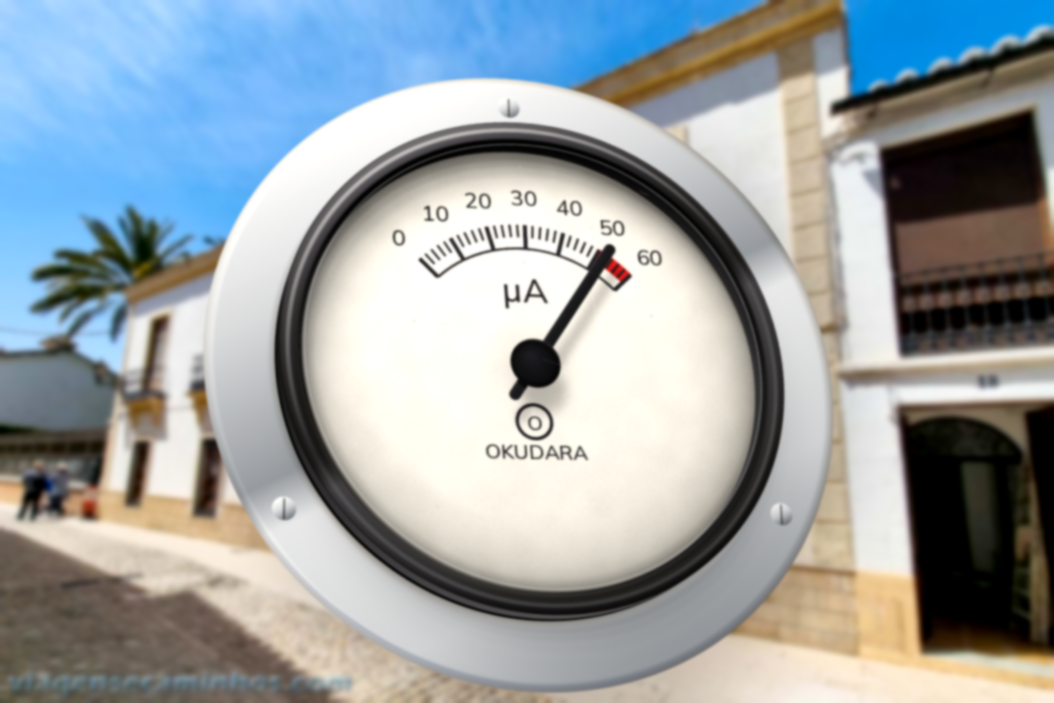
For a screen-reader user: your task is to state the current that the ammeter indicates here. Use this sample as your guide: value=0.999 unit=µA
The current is value=52 unit=µA
